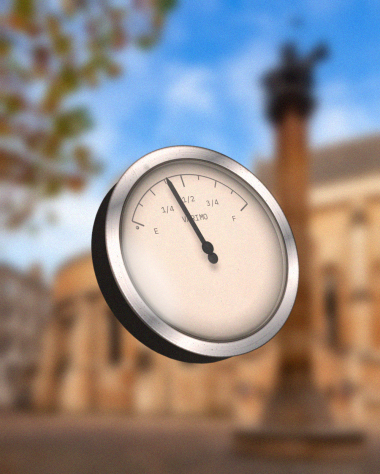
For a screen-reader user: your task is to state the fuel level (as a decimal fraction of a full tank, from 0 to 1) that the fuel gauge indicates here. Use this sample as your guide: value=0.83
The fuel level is value=0.375
